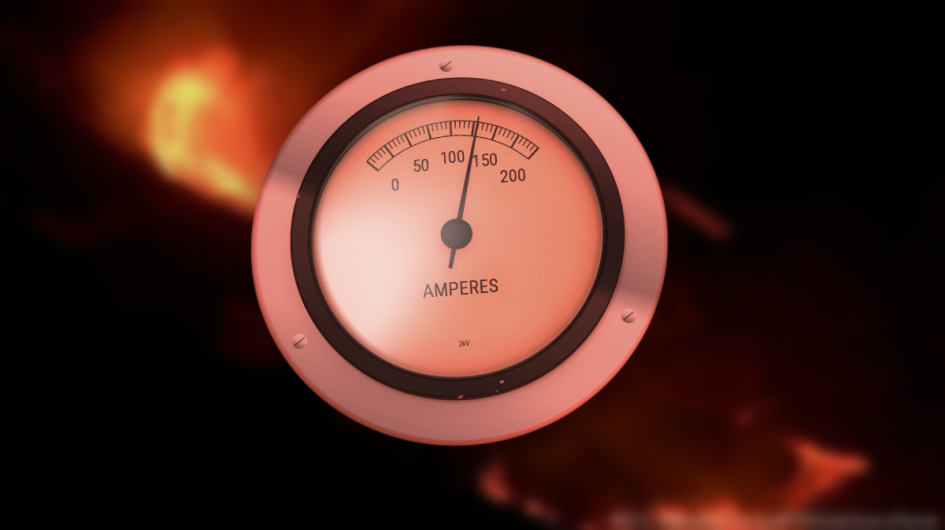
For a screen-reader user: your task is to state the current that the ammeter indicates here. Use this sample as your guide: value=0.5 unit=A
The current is value=130 unit=A
